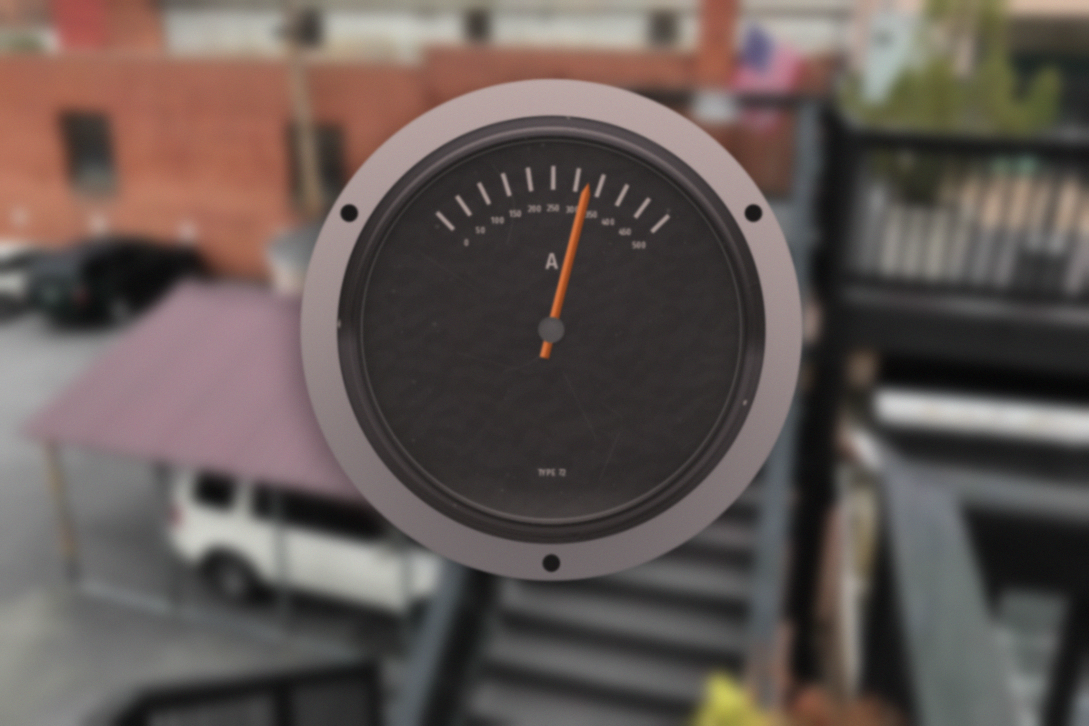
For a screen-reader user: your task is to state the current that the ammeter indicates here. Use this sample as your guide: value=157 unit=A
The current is value=325 unit=A
